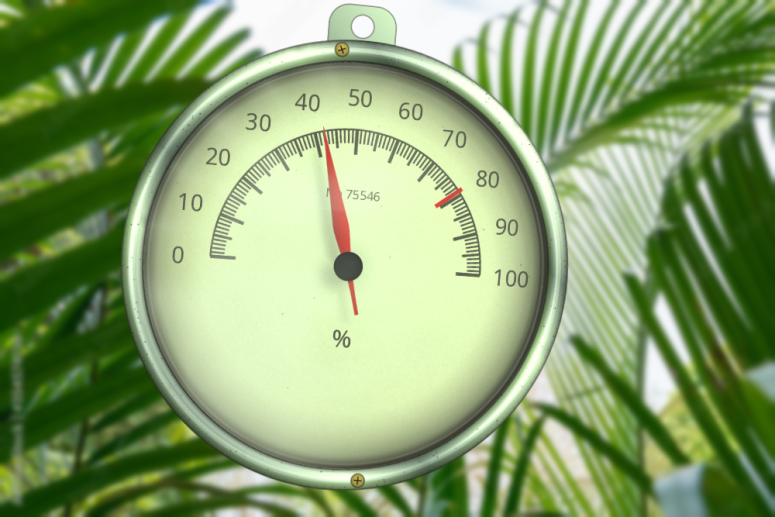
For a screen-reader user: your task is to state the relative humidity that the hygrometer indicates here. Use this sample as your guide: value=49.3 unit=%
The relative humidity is value=42 unit=%
